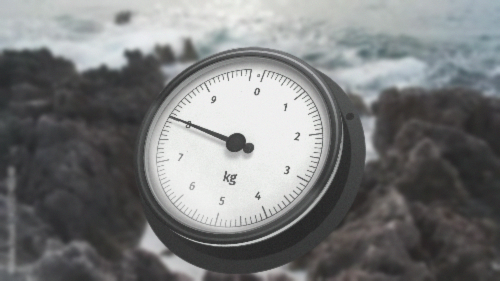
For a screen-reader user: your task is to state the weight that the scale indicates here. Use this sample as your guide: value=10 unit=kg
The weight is value=8 unit=kg
